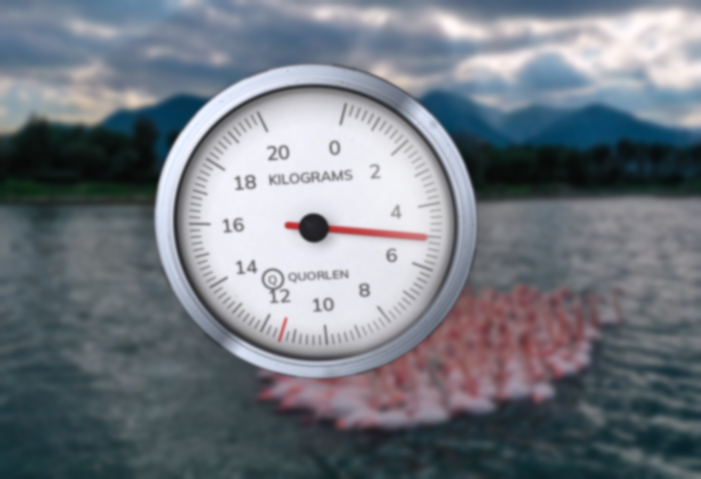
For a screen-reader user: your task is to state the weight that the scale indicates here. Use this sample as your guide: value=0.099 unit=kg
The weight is value=5 unit=kg
